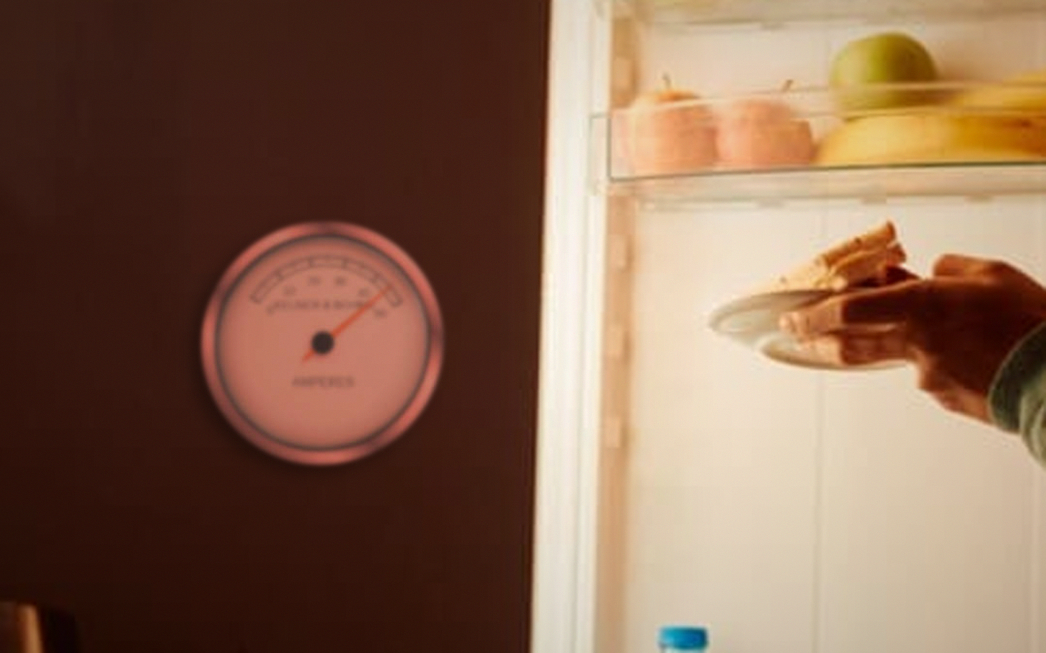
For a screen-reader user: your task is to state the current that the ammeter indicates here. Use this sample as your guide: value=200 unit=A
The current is value=45 unit=A
